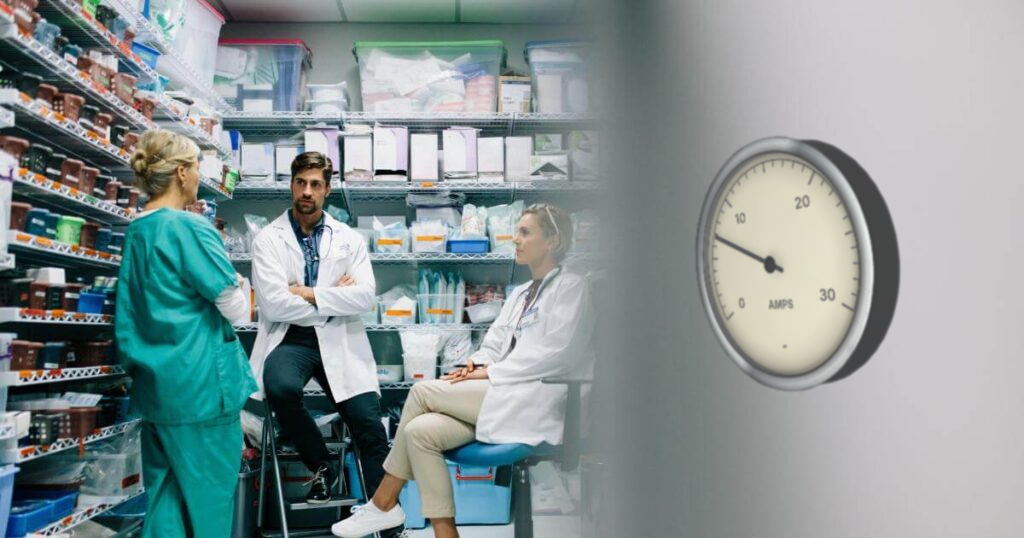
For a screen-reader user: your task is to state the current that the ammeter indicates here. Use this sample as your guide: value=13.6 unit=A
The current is value=7 unit=A
